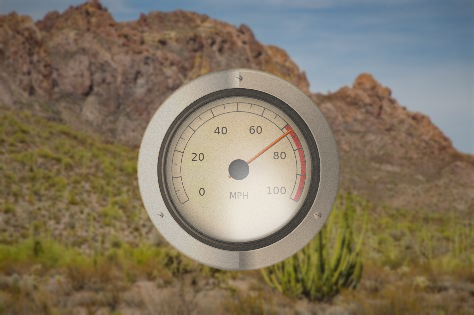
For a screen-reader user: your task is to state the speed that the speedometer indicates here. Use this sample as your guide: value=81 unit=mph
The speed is value=72.5 unit=mph
